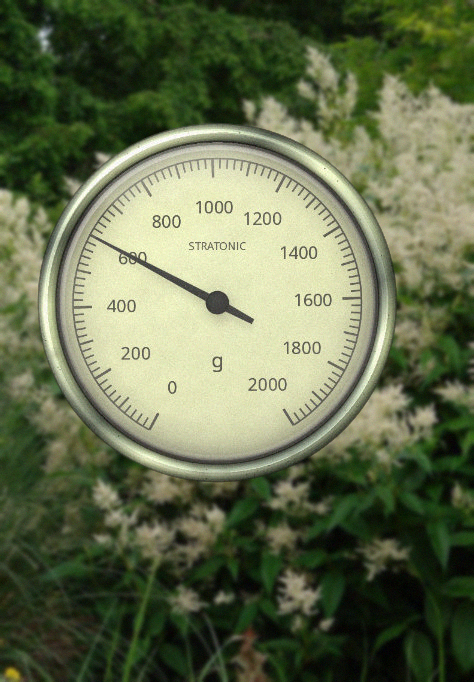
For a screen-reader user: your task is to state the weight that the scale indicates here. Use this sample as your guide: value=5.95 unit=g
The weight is value=600 unit=g
